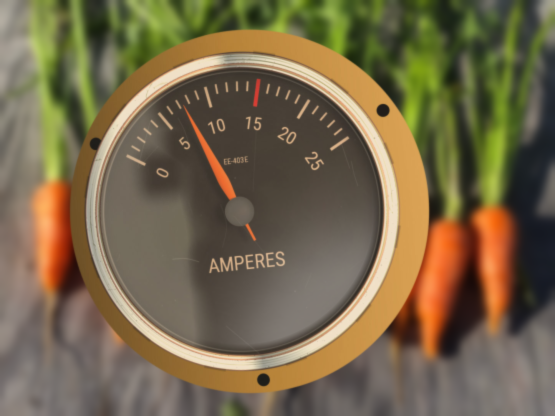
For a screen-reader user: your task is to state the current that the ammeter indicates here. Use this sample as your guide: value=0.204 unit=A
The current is value=7.5 unit=A
